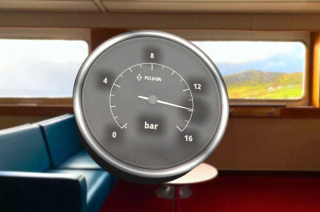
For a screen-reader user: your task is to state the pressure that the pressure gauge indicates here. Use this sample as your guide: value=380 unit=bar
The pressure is value=14 unit=bar
